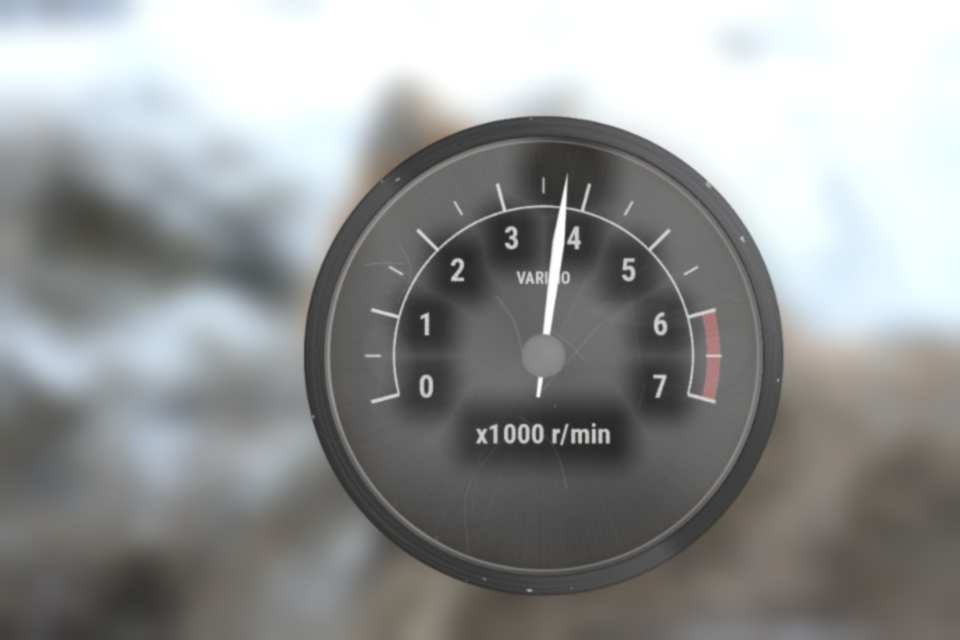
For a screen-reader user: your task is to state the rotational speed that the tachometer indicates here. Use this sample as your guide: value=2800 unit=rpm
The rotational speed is value=3750 unit=rpm
